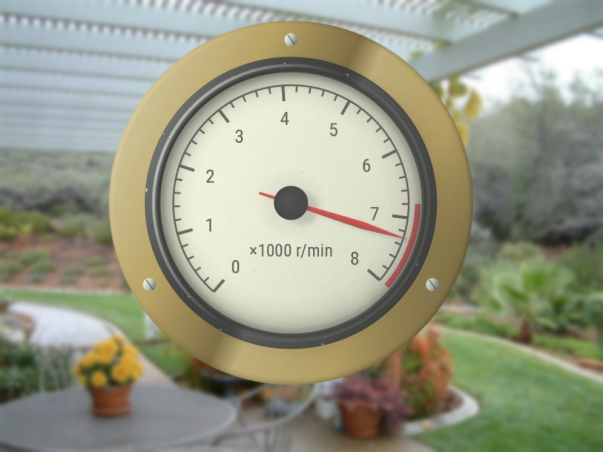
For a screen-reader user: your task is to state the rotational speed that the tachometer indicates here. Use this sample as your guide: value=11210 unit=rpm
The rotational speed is value=7300 unit=rpm
